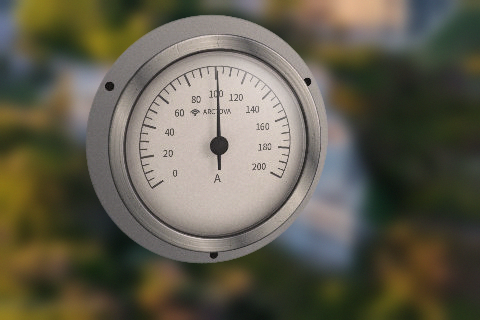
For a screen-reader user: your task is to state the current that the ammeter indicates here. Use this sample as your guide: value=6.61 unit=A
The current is value=100 unit=A
